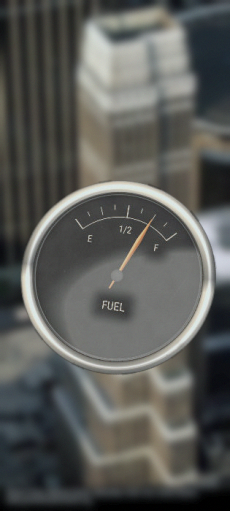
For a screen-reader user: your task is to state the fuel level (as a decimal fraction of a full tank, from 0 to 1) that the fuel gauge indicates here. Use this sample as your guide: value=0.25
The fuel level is value=0.75
